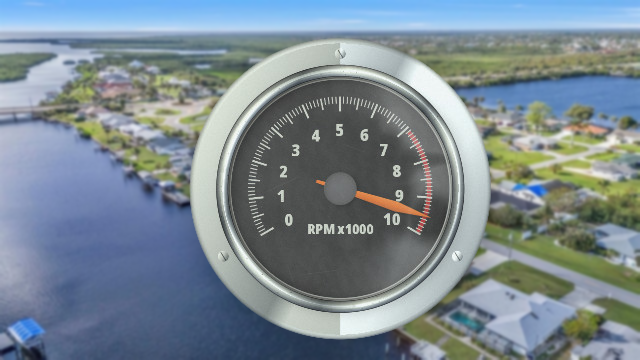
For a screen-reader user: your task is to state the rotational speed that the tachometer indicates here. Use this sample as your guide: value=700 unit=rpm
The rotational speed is value=9500 unit=rpm
